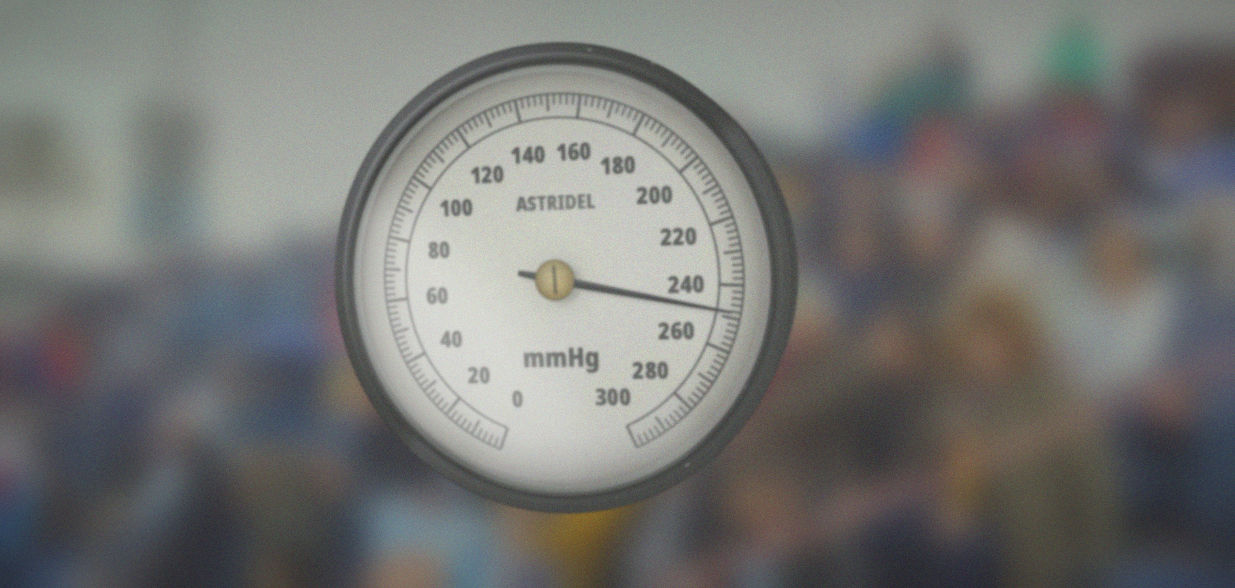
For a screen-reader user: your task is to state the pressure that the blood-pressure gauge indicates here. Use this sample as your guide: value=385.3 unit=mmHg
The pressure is value=248 unit=mmHg
